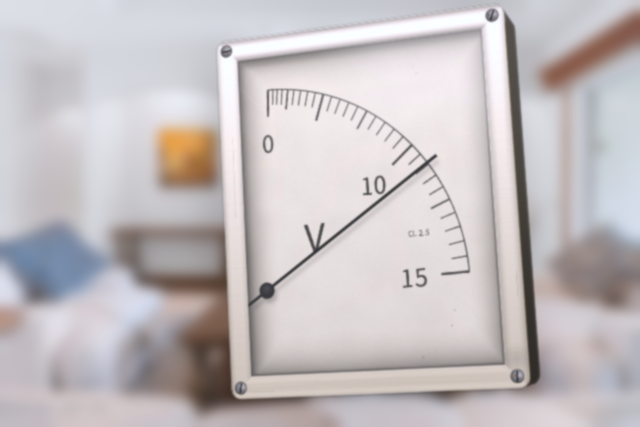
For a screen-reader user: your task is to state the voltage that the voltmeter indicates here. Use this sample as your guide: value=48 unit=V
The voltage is value=11 unit=V
